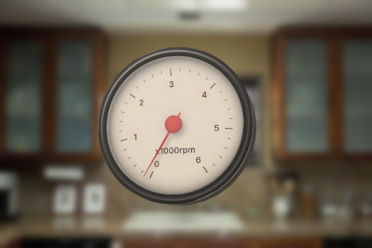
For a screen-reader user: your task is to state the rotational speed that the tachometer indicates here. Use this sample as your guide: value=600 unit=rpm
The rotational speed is value=100 unit=rpm
